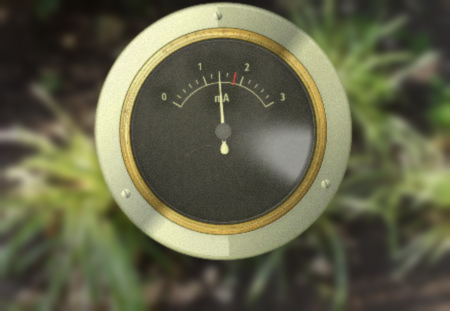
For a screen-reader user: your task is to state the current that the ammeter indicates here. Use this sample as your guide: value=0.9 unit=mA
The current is value=1.4 unit=mA
